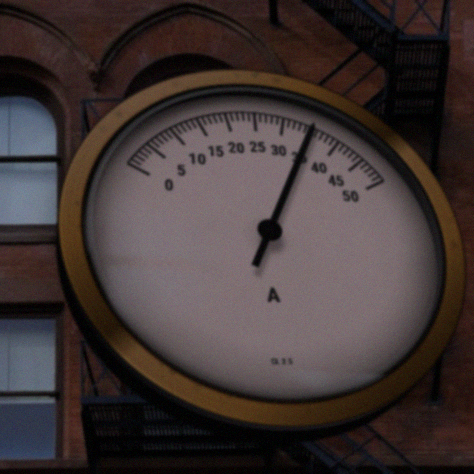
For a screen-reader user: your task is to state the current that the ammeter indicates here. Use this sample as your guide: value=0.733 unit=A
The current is value=35 unit=A
